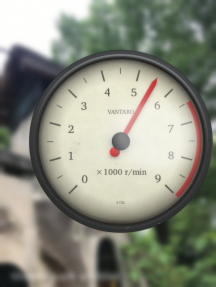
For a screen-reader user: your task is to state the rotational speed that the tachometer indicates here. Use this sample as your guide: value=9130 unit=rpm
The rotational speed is value=5500 unit=rpm
